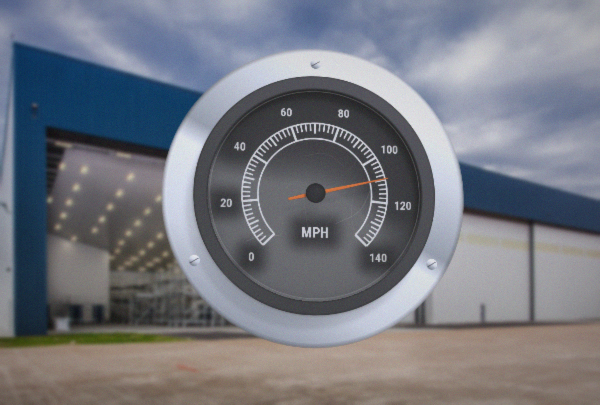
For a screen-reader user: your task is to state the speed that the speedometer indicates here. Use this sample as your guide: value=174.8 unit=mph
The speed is value=110 unit=mph
